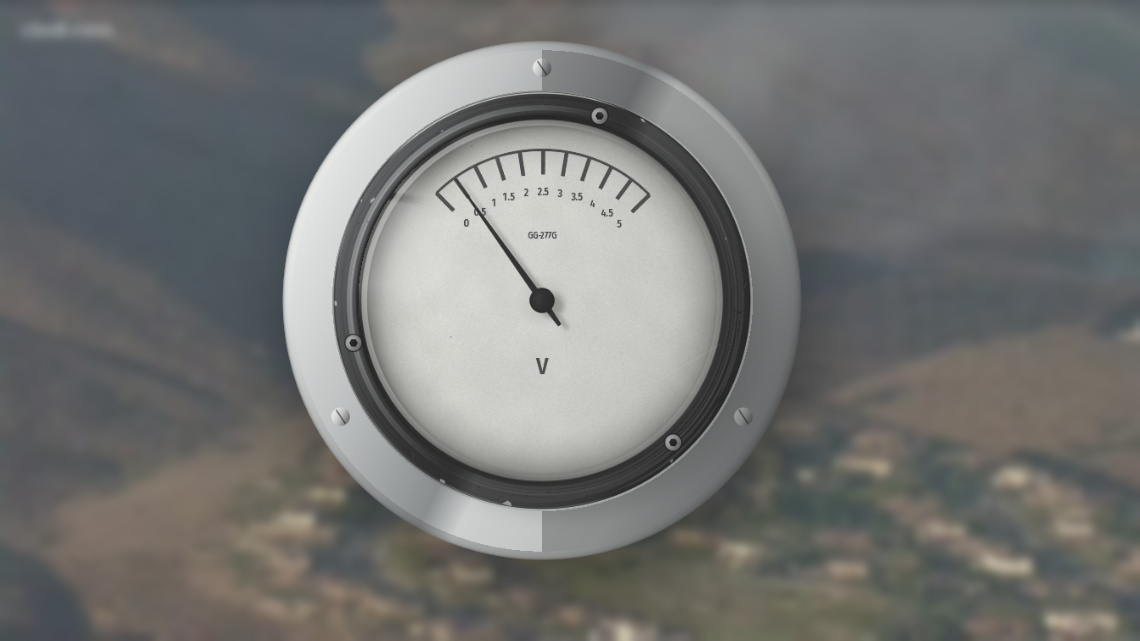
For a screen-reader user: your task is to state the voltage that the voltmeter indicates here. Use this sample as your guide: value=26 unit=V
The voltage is value=0.5 unit=V
